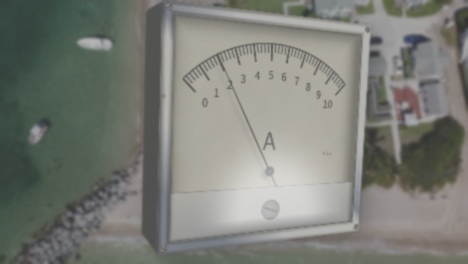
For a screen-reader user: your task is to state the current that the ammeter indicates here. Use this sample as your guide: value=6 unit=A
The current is value=2 unit=A
